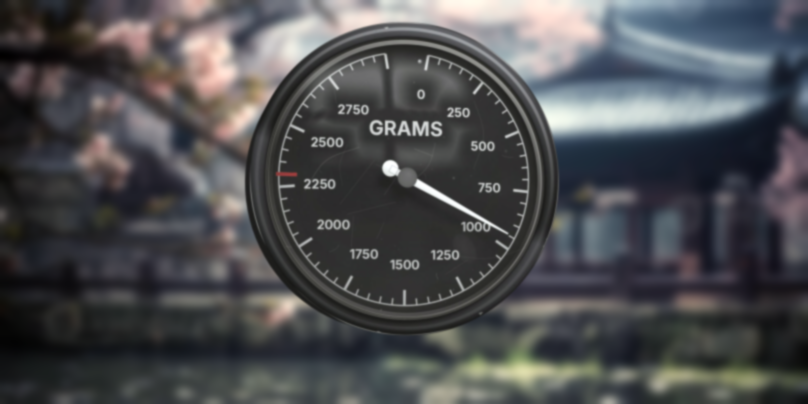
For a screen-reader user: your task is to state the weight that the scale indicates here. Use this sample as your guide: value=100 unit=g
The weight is value=950 unit=g
